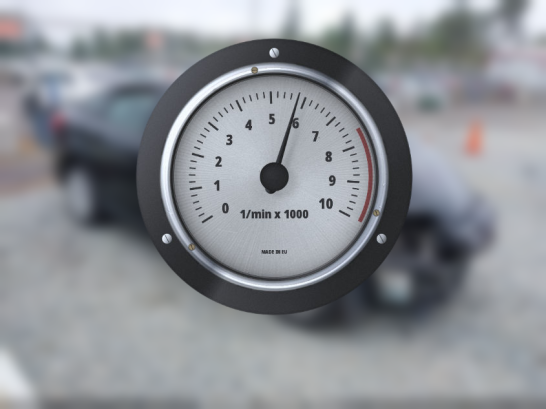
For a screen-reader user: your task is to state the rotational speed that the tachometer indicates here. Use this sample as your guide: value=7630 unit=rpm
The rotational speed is value=5800 unit=rpm
